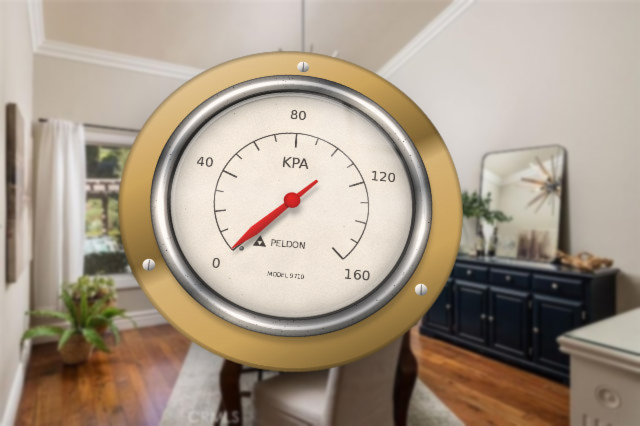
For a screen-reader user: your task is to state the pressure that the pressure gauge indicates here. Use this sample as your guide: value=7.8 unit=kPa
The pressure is value=0 unit=kPa
